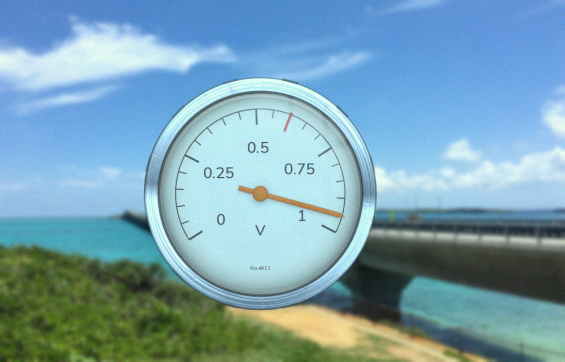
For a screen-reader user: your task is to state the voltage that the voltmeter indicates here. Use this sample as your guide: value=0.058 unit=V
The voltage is value=0.95 unit=V
